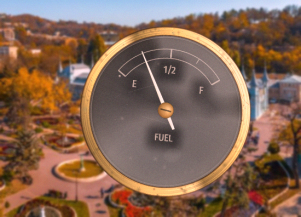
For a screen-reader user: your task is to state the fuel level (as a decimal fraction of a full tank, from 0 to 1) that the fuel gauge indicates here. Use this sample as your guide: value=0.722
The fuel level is value=0.25
